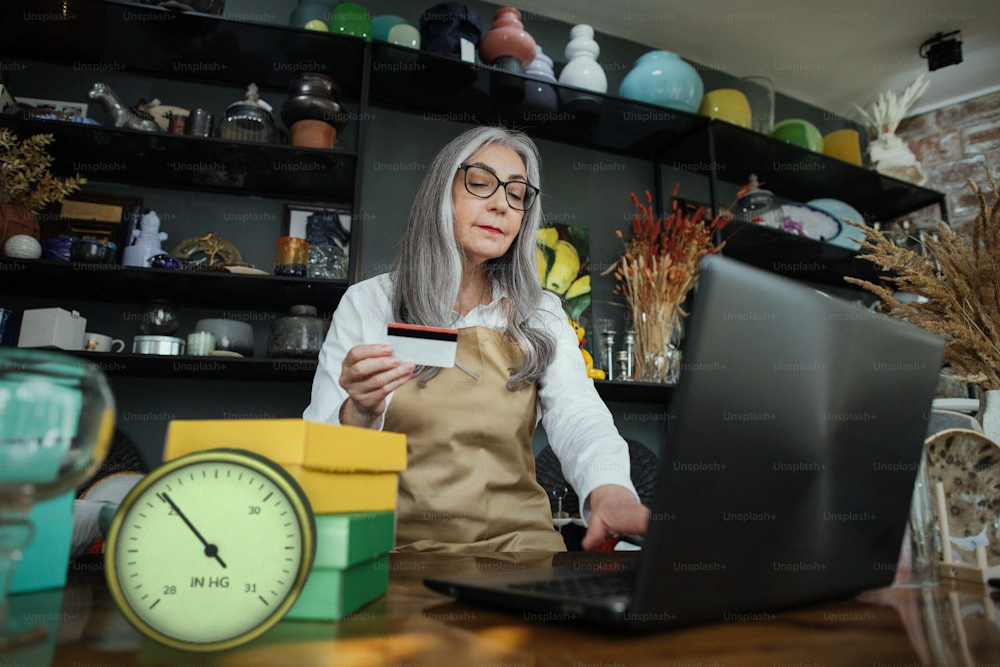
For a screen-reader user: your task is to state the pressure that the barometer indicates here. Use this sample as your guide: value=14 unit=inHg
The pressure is value=29.05 unit=inHg
